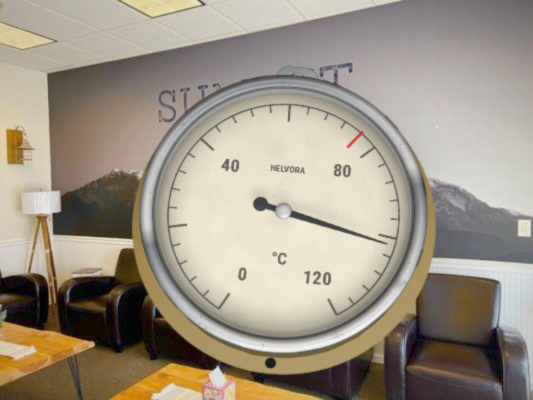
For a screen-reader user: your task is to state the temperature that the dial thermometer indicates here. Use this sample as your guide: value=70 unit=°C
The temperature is value=102 unit=°C
